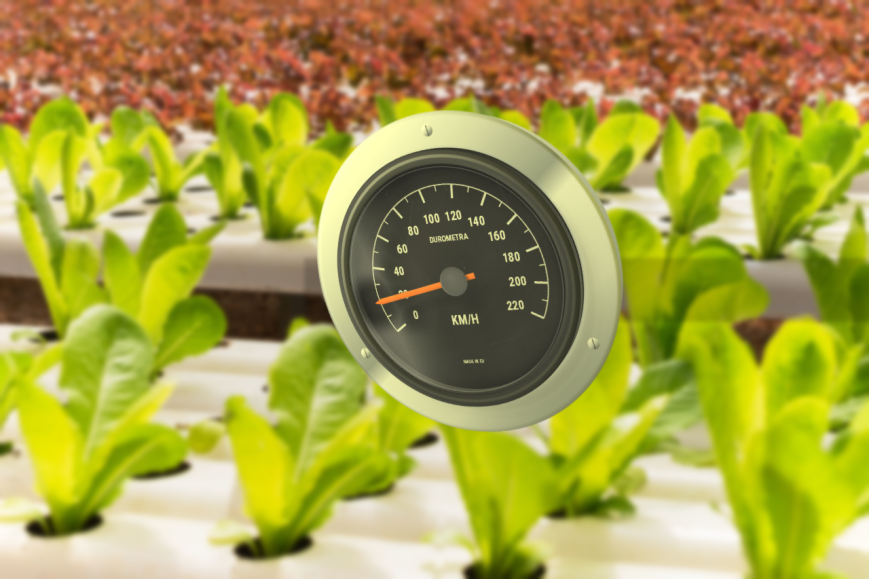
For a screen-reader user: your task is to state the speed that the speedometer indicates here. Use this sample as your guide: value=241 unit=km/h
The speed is value=20 unit=km/h
